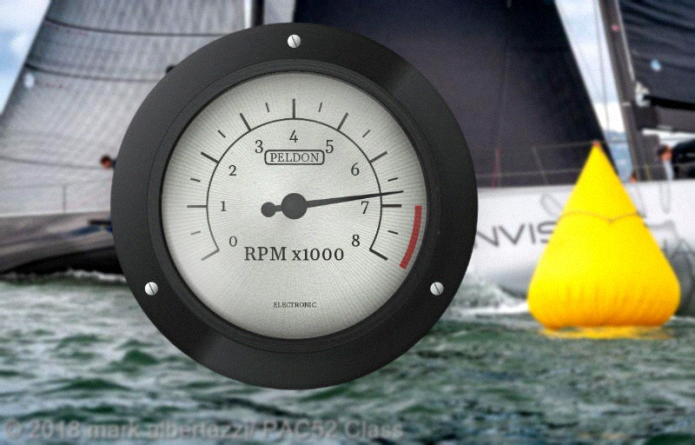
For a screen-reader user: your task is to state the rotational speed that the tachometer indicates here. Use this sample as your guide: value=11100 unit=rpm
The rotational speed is value=6750 unit=rpm
